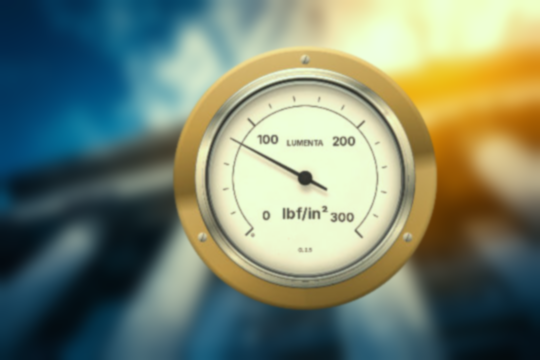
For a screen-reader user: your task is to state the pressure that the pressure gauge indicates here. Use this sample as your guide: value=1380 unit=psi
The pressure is value=80 unit=psi
